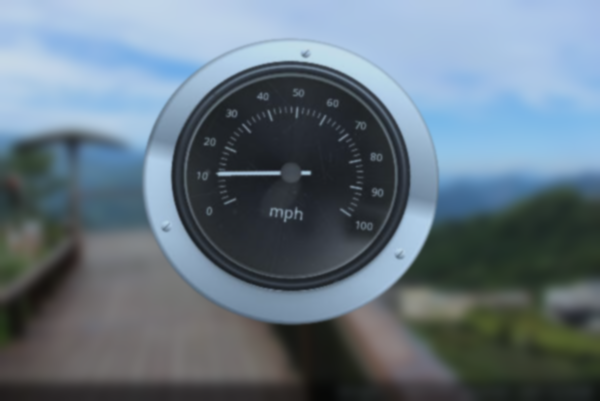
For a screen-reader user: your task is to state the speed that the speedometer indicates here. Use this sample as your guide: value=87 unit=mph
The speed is value=10 unit=mph
